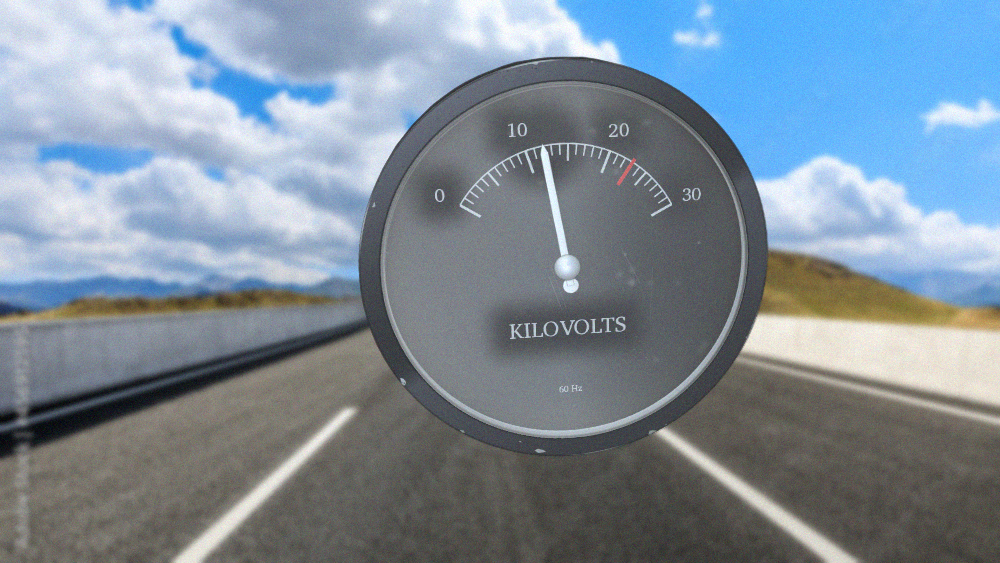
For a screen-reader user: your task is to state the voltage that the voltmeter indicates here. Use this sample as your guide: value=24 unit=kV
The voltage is value=12 unit=kV
